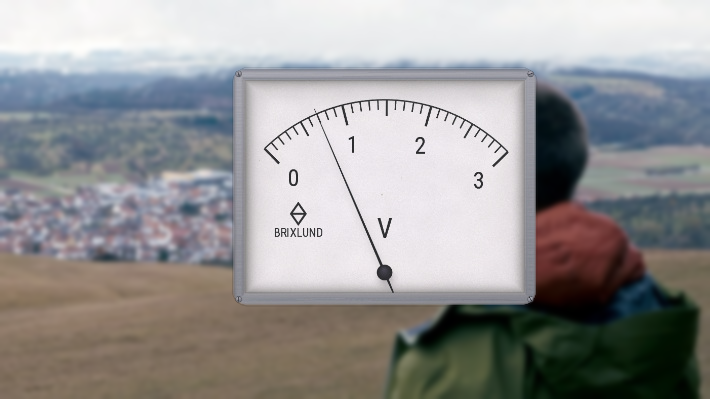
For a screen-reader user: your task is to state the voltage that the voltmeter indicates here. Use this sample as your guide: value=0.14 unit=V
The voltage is value=0.7 unit=V
